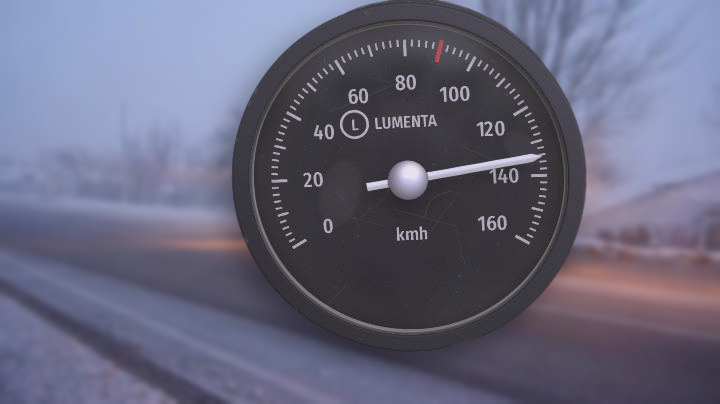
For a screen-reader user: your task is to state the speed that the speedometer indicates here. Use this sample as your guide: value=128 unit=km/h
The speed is value=134 unit=km/h
